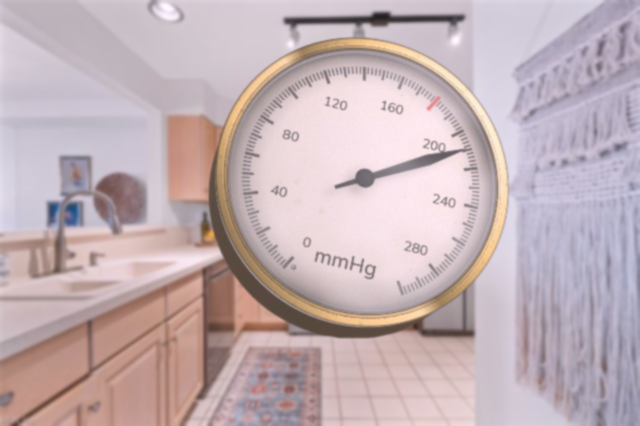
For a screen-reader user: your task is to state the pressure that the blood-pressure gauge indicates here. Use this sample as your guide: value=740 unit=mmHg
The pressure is value=210 unit=mmHg
